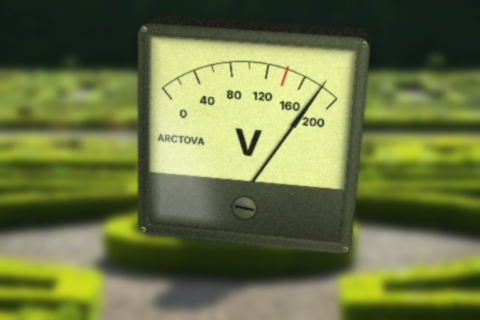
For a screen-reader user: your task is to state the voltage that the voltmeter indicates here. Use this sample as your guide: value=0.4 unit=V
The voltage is value=180 unit=V
